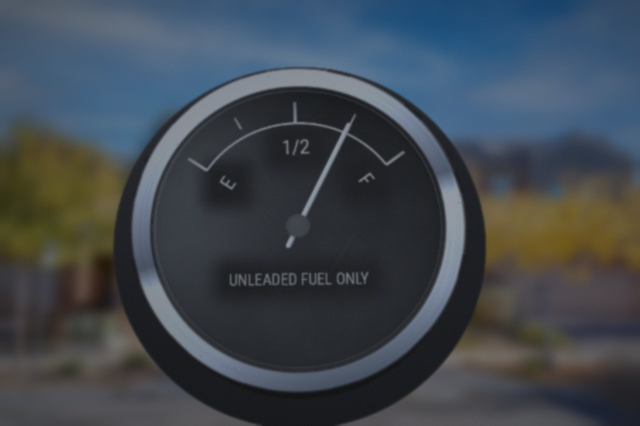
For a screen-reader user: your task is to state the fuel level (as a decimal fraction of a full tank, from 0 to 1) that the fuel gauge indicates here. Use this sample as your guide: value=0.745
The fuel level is value=0.75
